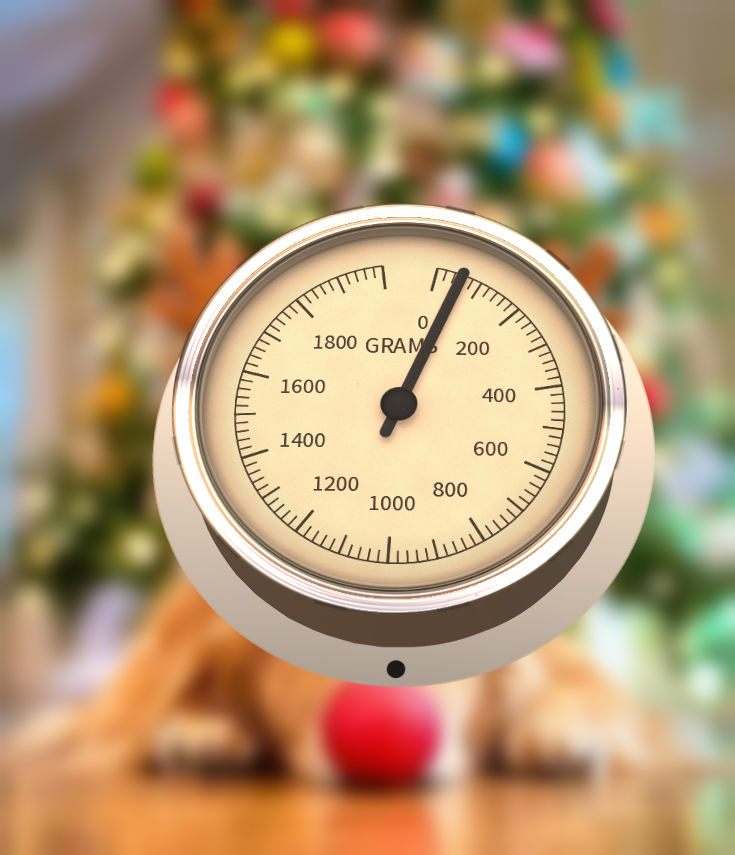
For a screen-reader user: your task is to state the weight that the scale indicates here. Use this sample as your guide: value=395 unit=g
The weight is value=60 unit=g
